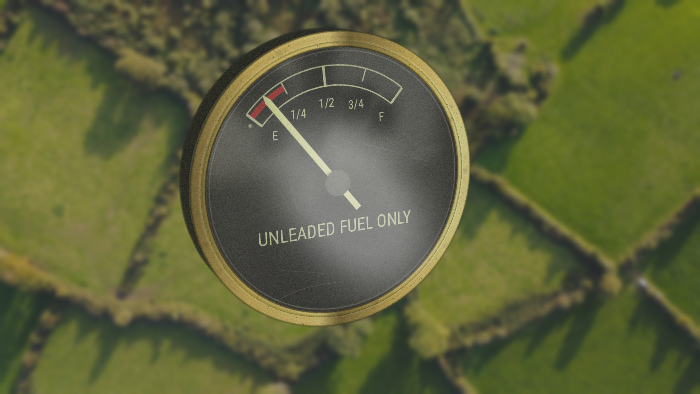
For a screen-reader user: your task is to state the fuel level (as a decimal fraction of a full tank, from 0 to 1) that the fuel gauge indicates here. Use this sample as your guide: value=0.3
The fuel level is value=0.125
